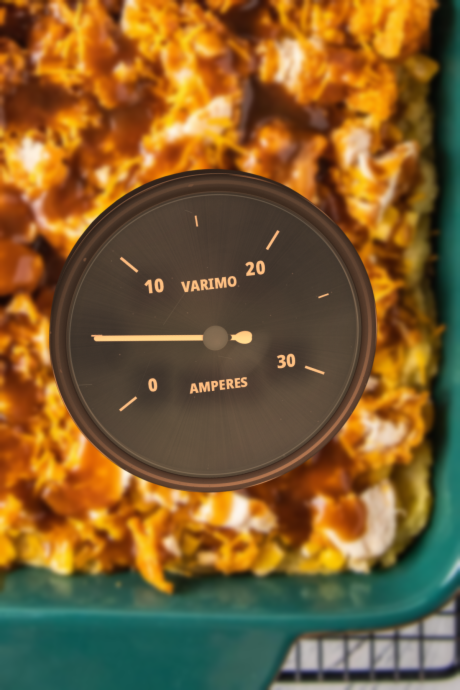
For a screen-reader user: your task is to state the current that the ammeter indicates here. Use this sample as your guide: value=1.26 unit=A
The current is value=5 unit=A
